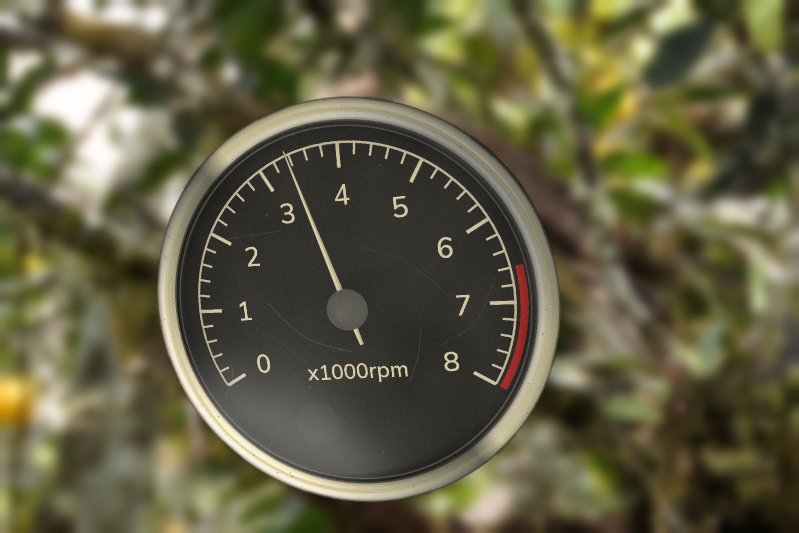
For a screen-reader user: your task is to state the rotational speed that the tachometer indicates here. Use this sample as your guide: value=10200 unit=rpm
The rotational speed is value=3400 unit=rpm
